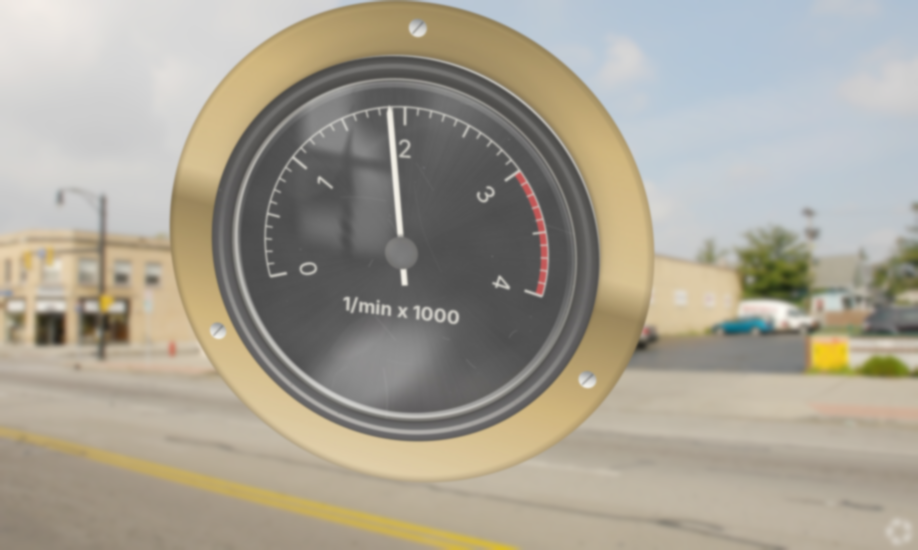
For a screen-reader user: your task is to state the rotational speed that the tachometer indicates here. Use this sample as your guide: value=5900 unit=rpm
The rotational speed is value=1900 unit=rpm
